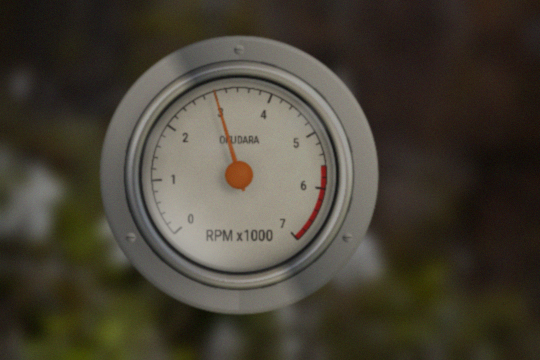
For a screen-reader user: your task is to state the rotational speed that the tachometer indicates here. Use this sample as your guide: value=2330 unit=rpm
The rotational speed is value=3000 unit=rpm
